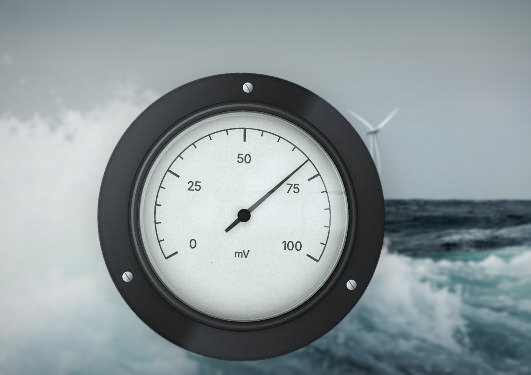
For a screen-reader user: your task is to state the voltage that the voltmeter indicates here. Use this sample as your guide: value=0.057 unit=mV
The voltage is value=70 unit=mV
